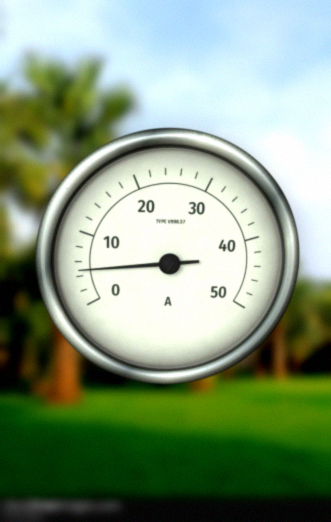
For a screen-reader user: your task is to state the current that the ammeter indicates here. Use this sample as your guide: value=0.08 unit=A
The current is value=5 unit=A
